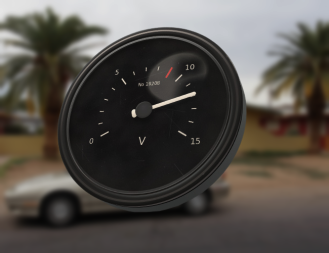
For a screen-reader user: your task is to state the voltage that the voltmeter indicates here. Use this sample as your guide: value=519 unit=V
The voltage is value=12 unit=V
